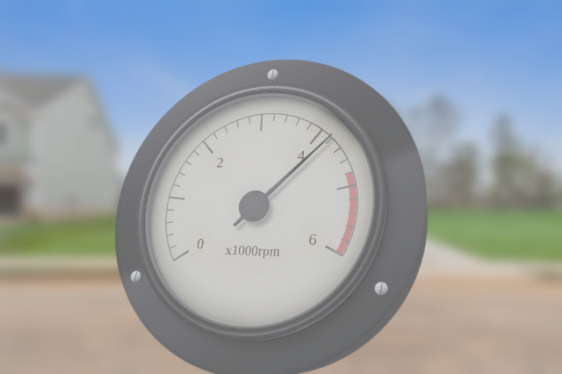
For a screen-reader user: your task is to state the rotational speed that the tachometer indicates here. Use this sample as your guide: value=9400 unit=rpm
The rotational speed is value=4200 unit=rpm
